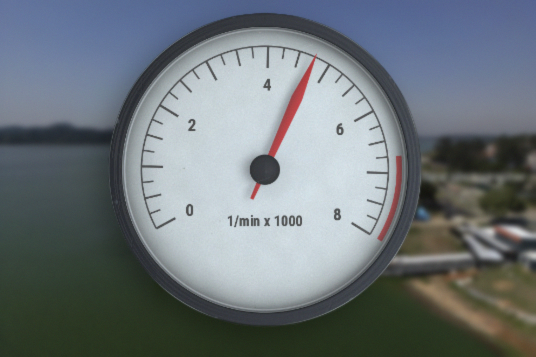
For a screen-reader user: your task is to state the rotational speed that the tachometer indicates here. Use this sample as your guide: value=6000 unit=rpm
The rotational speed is value=4750 unit=rpm
